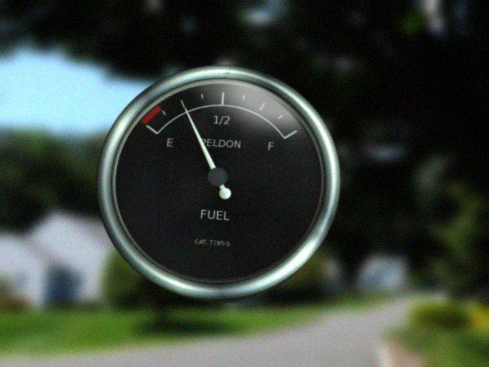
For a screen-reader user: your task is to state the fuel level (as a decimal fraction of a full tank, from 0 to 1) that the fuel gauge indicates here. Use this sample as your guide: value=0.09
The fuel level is value=0.25
